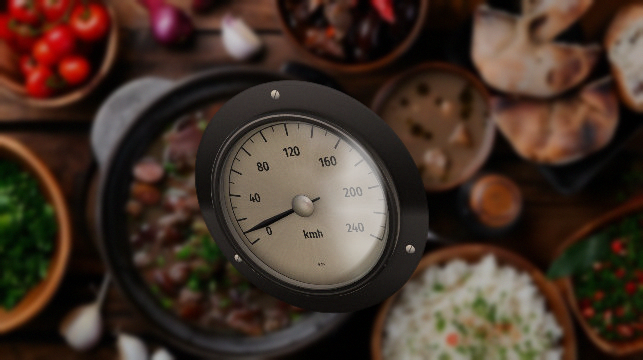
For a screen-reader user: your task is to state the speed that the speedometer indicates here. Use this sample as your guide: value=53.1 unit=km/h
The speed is value=10 unit=km/h
